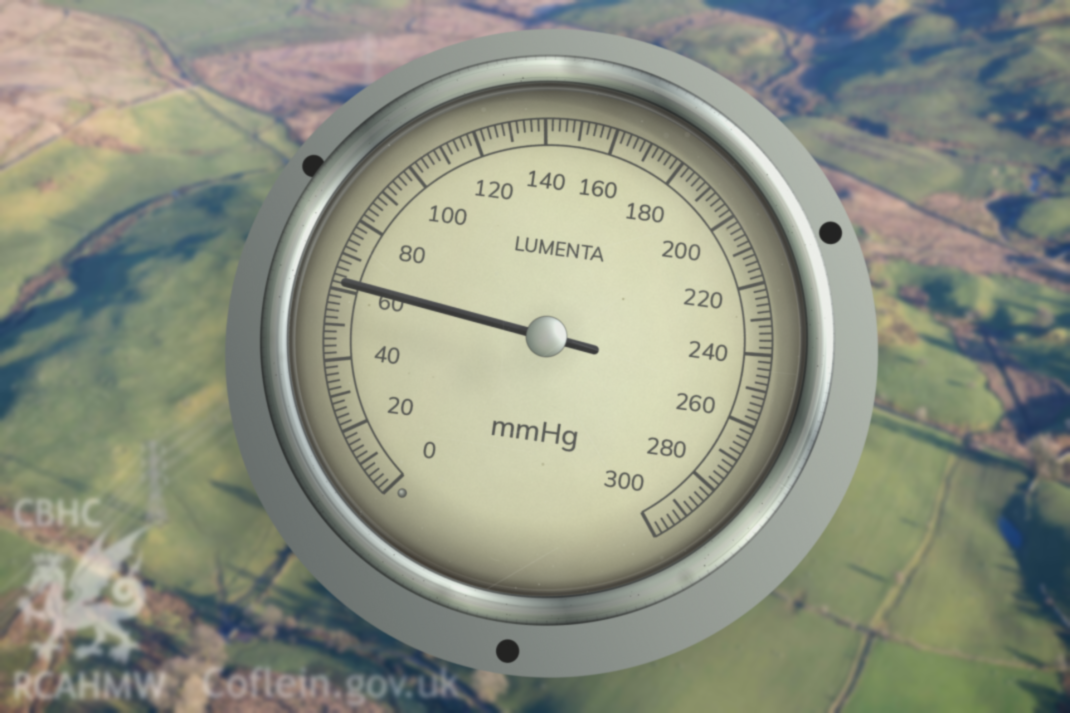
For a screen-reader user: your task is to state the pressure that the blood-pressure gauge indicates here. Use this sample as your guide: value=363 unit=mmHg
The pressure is value=62 unit=mmHg
